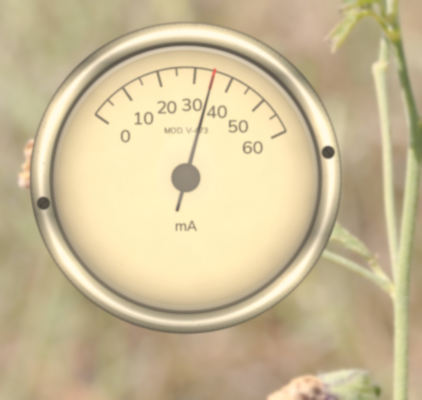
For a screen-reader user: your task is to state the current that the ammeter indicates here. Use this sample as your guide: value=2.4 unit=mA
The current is value=35 unit=mA
